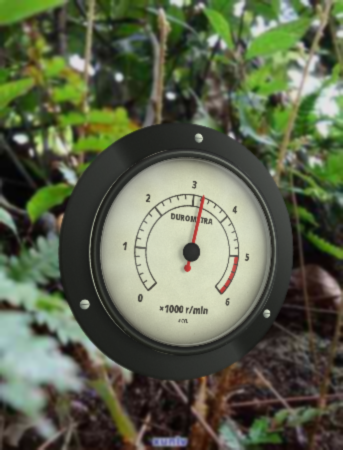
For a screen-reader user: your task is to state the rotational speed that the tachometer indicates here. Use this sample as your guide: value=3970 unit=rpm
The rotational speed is value=3200 unit=rpm
